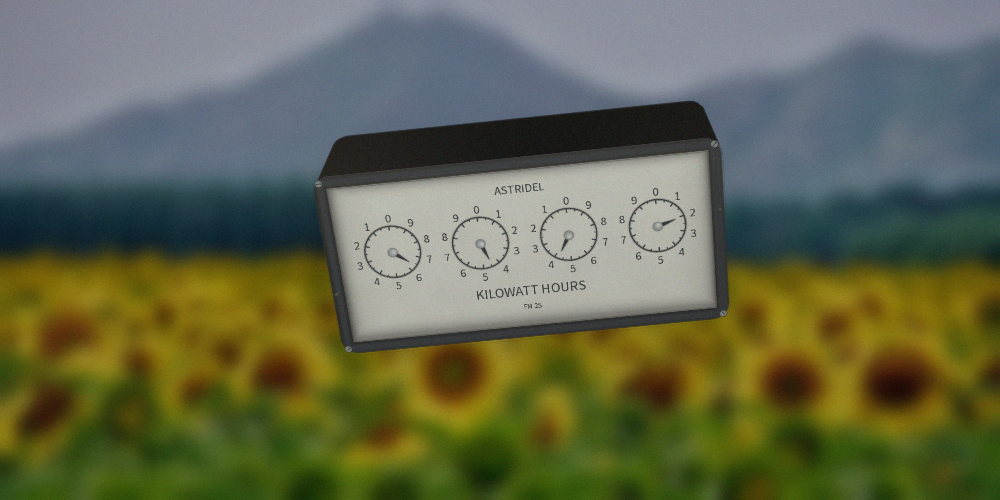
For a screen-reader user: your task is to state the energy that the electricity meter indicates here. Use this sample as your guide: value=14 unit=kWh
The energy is value=6442 unit=kWh
